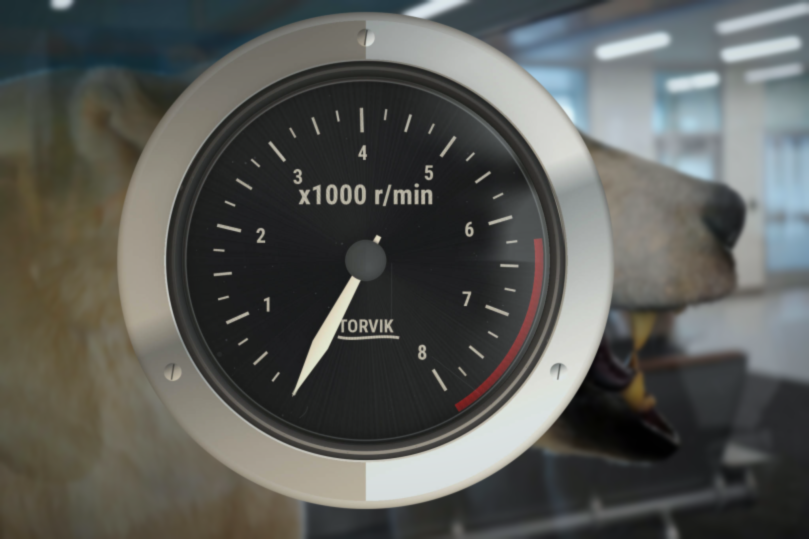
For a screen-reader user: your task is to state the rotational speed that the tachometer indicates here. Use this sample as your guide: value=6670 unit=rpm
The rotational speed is value=0 unit=rpm
